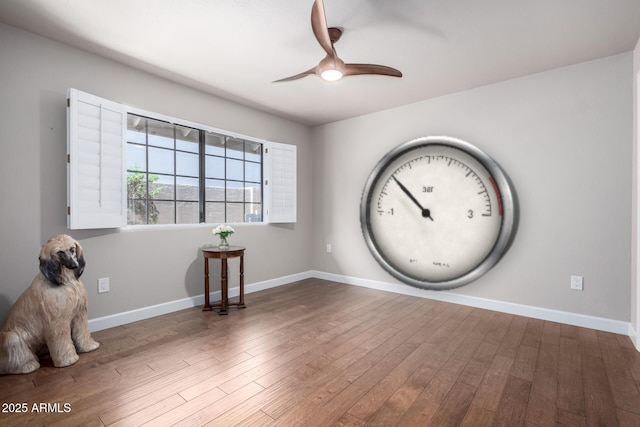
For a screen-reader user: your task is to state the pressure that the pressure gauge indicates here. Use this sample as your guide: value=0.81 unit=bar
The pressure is value=0 unit=bar
